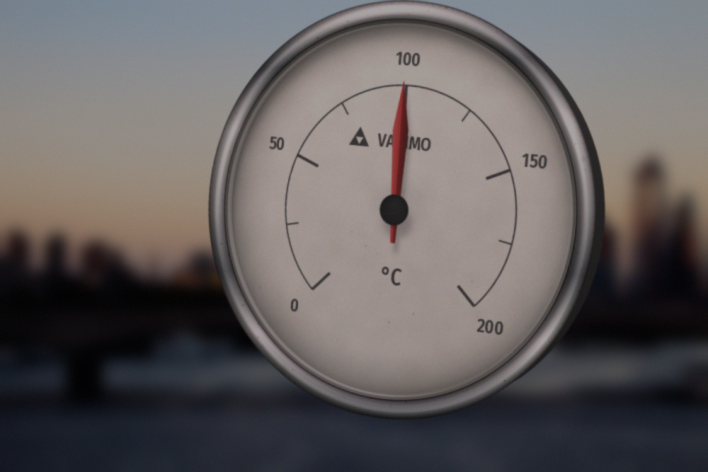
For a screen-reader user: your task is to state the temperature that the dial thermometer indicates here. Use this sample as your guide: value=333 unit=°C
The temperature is value=100 unit=°C
